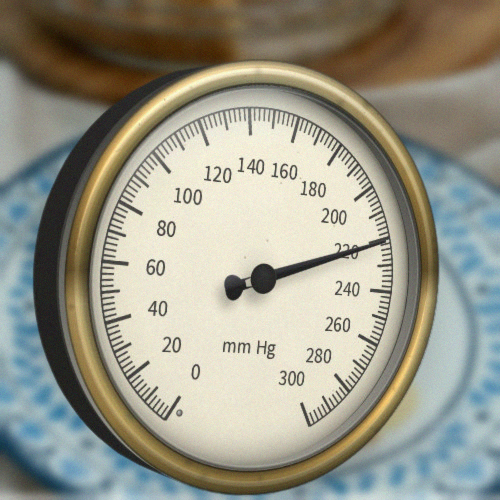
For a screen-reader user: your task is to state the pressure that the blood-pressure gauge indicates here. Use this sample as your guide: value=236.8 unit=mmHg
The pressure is value=220 unit=mmHg
